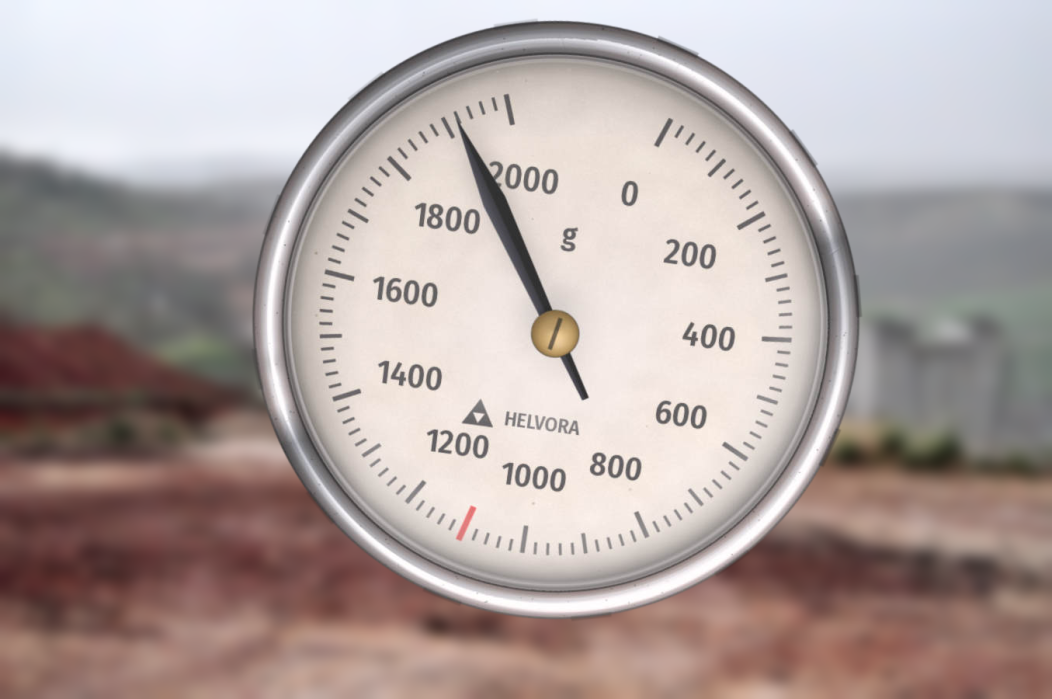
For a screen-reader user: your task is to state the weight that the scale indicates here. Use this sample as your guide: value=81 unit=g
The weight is value=1920 unit=g
